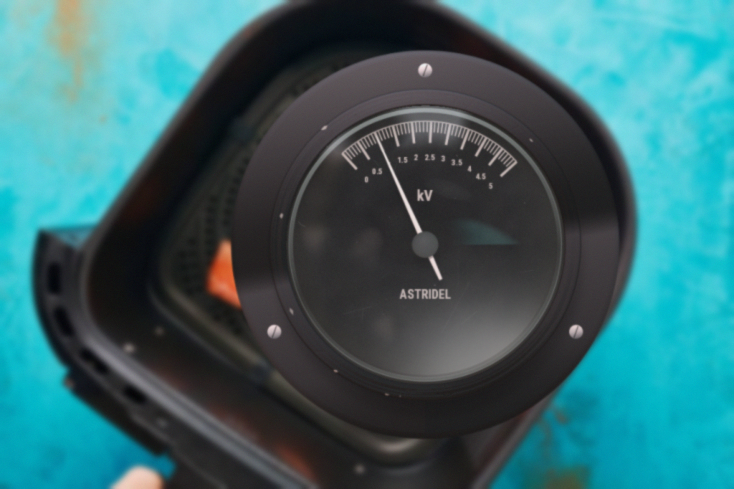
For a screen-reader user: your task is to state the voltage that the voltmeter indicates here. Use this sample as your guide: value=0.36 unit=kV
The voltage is value=1 unit=kV
